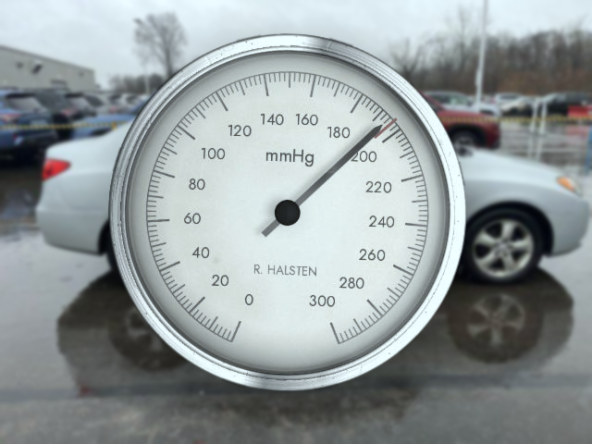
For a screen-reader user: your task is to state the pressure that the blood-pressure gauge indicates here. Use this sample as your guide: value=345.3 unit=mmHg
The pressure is value=194 unit=mmHg
